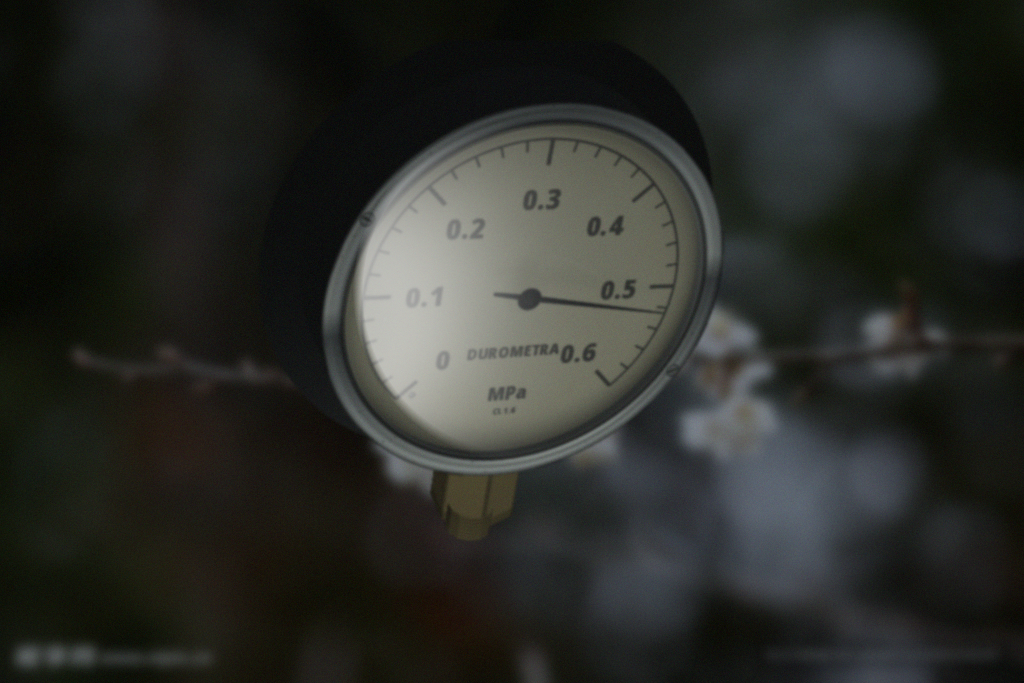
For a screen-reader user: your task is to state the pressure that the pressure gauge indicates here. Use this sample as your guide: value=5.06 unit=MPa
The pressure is value=0.52 unit=MPa
